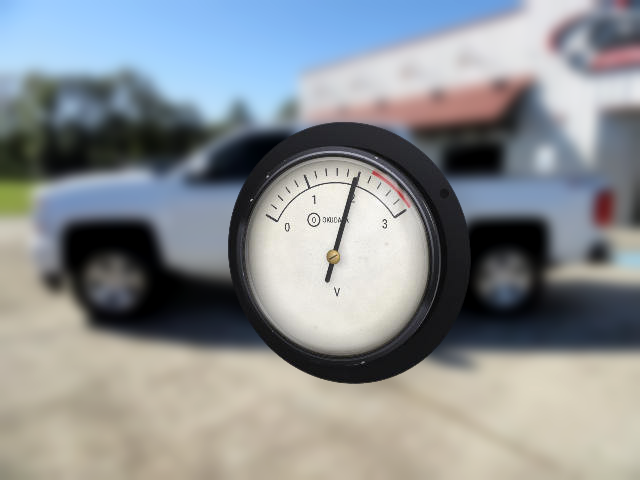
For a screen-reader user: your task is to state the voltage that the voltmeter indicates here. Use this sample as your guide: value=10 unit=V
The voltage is value=2 unit=V
